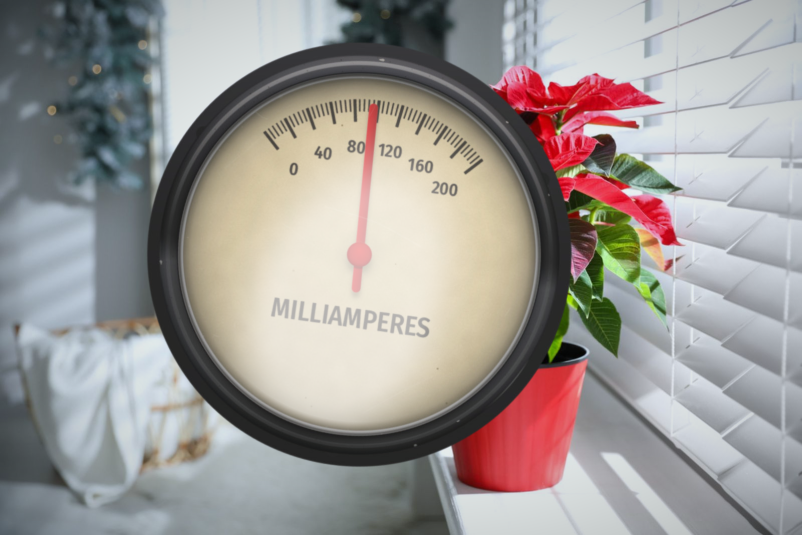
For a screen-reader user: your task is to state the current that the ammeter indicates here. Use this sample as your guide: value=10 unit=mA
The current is value=96 unit=mA
